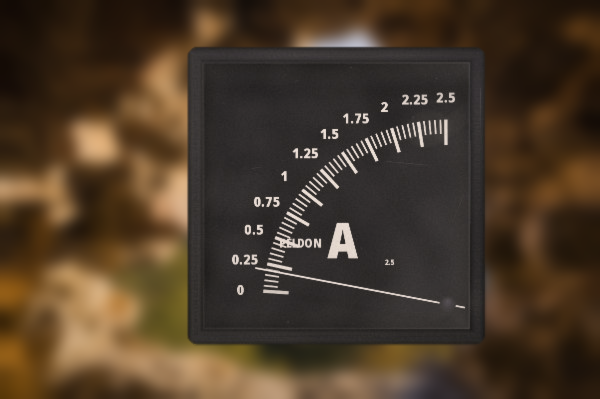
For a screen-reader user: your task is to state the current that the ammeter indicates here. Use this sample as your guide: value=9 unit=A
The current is value=0.2 unit=A
